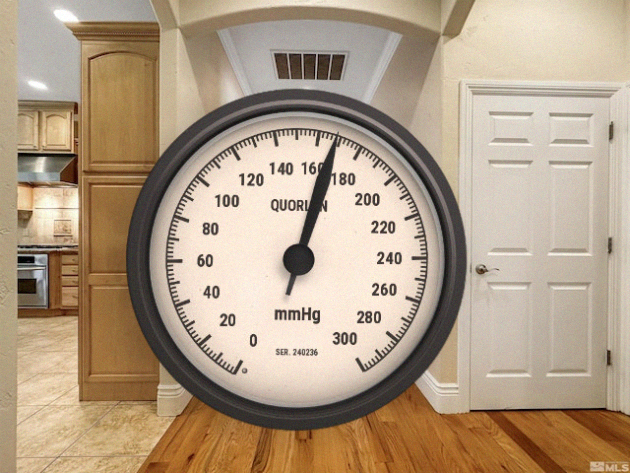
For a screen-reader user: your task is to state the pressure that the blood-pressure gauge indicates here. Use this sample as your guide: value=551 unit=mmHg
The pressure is value=168 unit=mmHg
